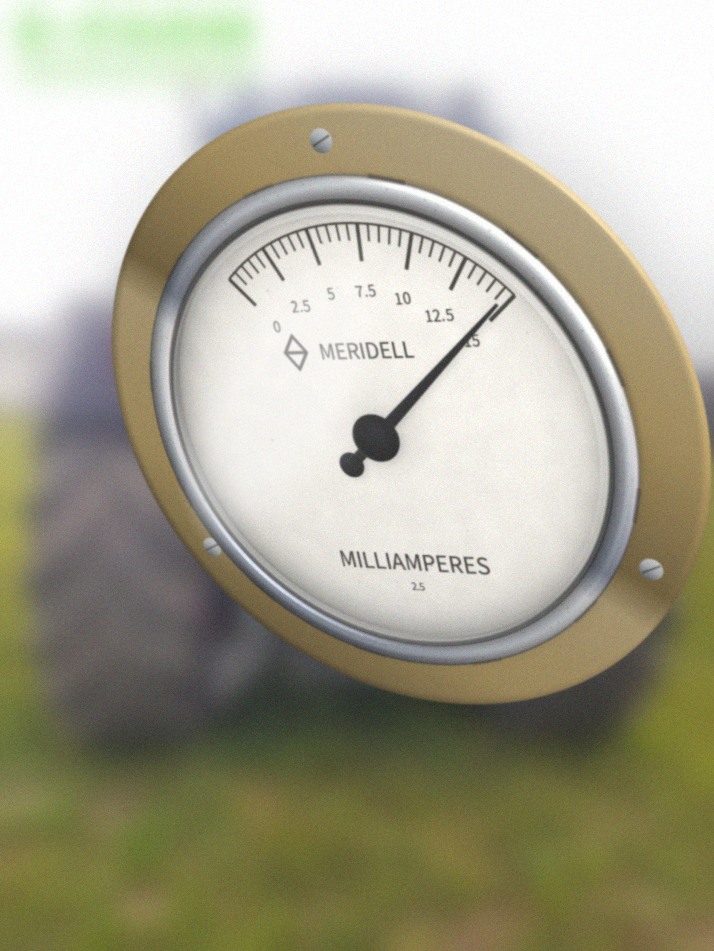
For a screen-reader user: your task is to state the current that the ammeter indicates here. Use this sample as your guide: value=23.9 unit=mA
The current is value=14.75 unit=mA
